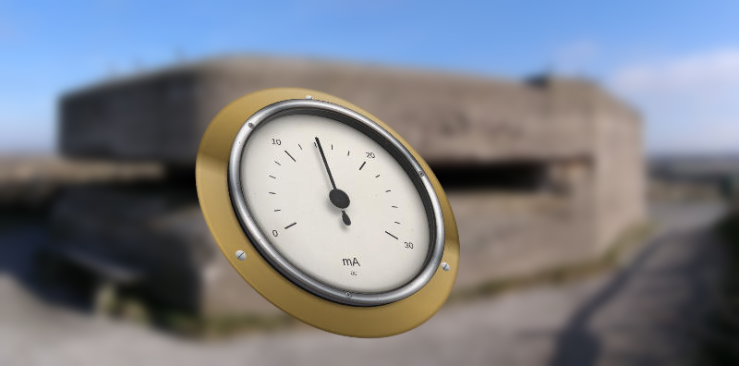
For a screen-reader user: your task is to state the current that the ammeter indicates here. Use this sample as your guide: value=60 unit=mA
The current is value=14 unit=mA
